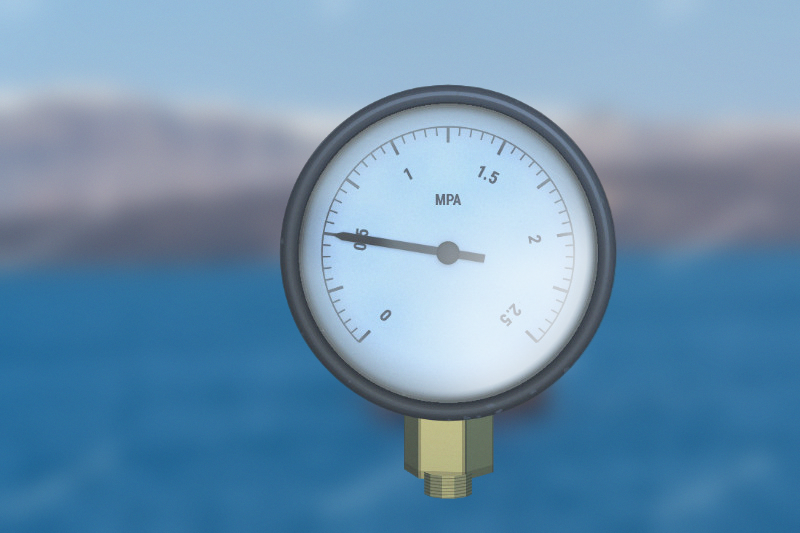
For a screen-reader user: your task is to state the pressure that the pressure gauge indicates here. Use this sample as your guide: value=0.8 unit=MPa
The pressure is value=0.5 unit=MPa
